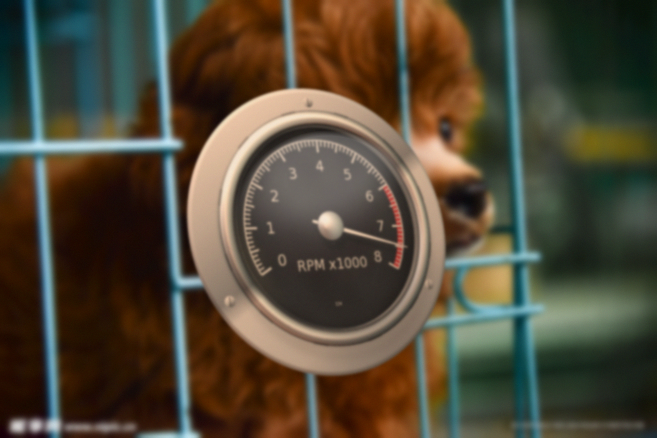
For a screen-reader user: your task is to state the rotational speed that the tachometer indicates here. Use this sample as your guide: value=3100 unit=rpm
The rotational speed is value=7500 unit=rpm
